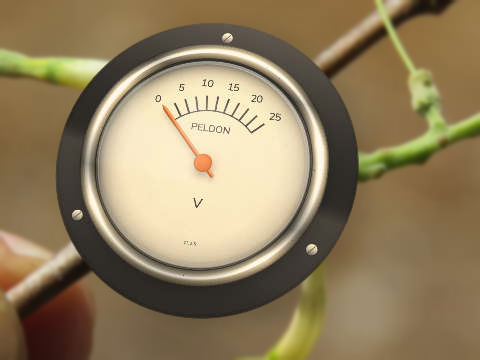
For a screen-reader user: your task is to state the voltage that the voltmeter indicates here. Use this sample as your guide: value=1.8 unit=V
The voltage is value=0 unit=V
